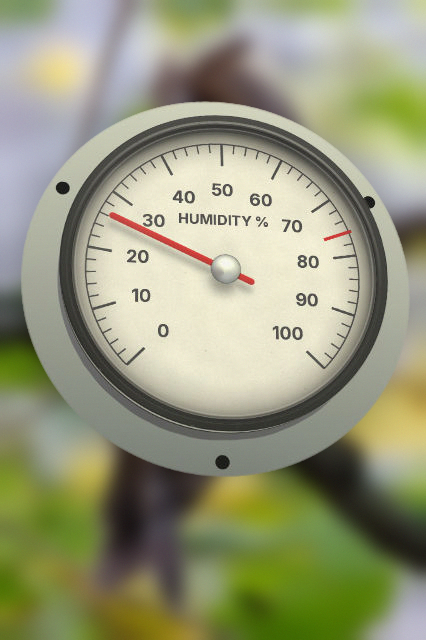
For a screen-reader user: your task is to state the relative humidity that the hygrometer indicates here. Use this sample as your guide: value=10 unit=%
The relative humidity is value=26 unit=%
